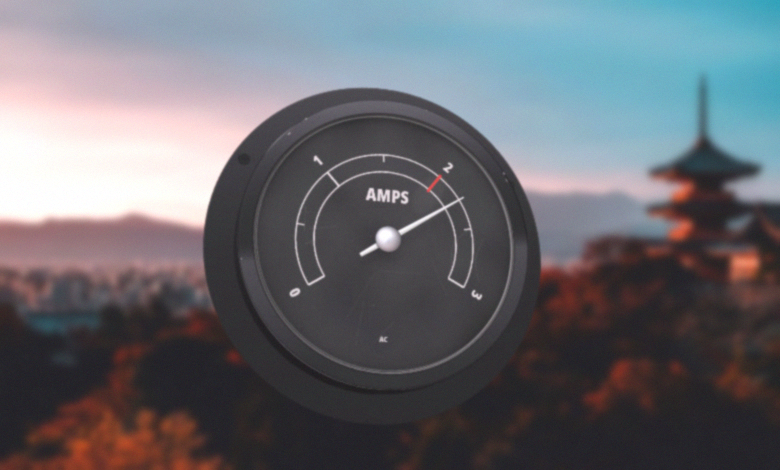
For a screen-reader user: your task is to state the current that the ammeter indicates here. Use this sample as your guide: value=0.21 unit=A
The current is value=2.25 unit=A
